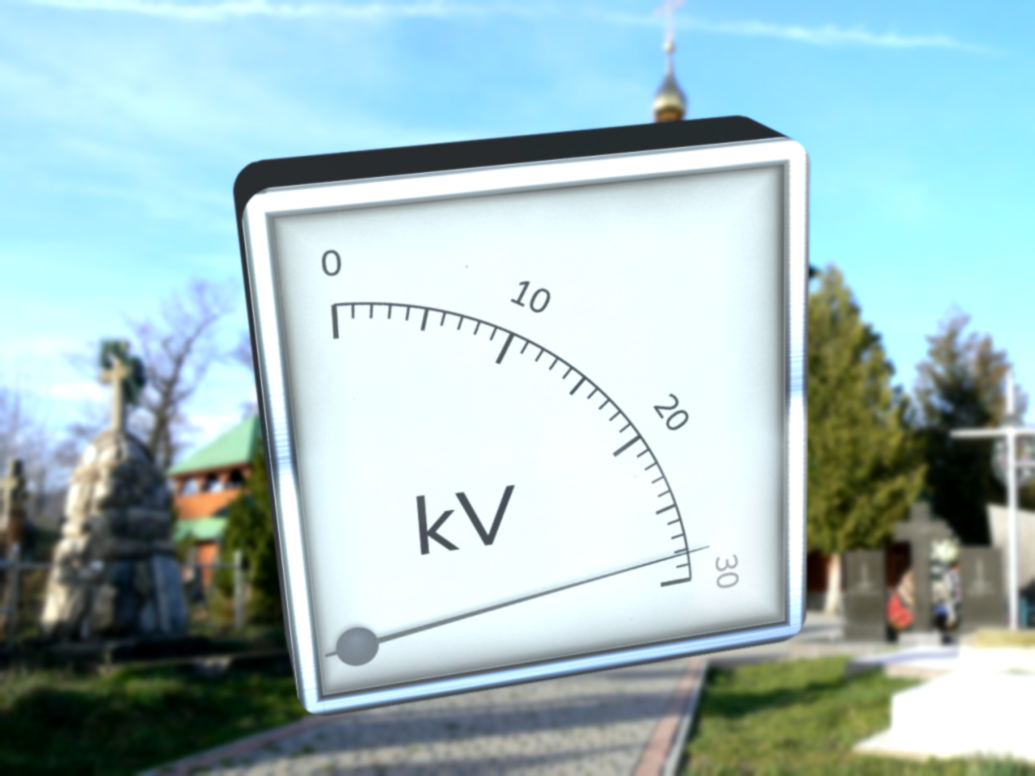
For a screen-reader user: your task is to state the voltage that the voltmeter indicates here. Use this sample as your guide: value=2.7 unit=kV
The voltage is value=28 unit=kV
